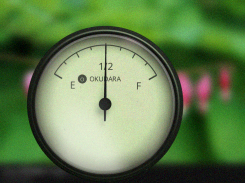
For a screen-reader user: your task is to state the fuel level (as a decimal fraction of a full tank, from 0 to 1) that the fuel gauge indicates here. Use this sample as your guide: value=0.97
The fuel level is value=0.5
